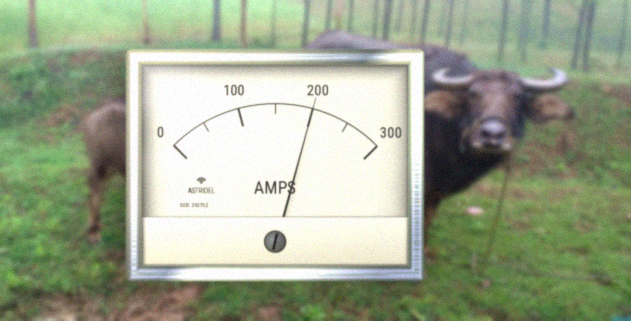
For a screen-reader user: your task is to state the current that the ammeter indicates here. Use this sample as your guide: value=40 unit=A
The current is value=200 unit=A
